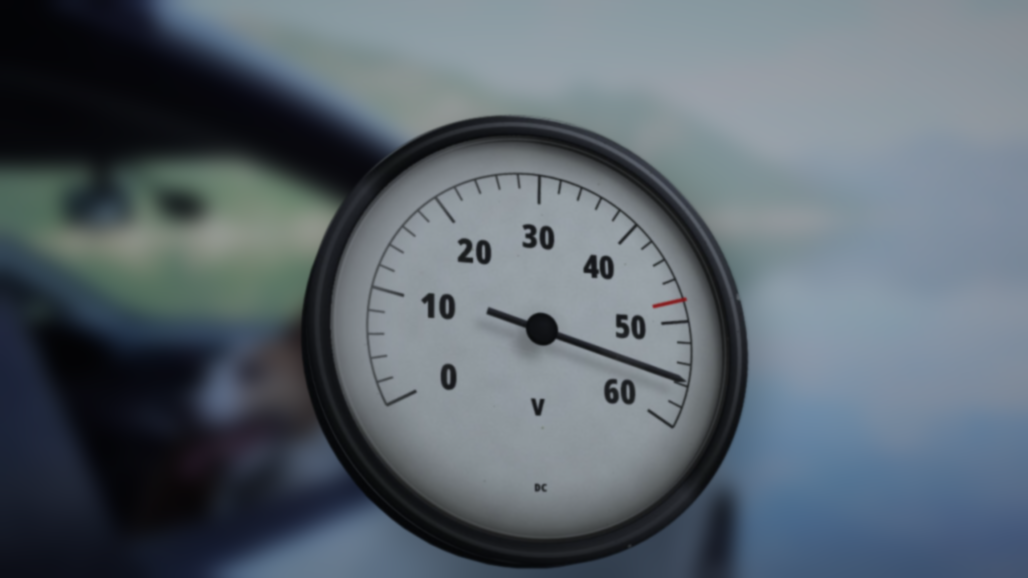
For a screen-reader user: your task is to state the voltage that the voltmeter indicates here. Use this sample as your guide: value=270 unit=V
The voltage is value=56 unit=V
